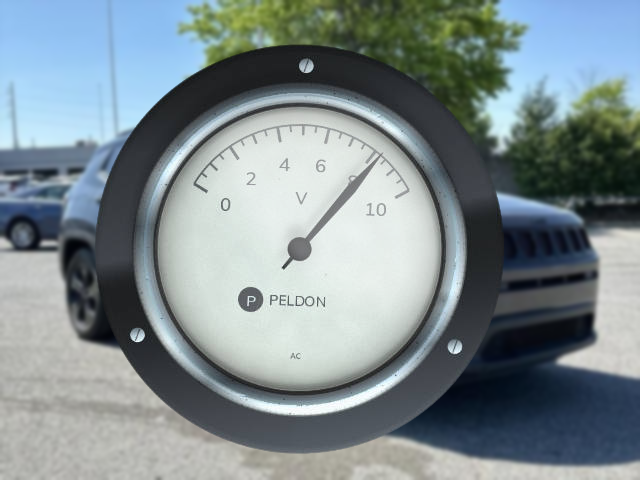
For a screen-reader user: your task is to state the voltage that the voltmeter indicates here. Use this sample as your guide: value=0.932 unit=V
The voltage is value=8.25 unit=V
